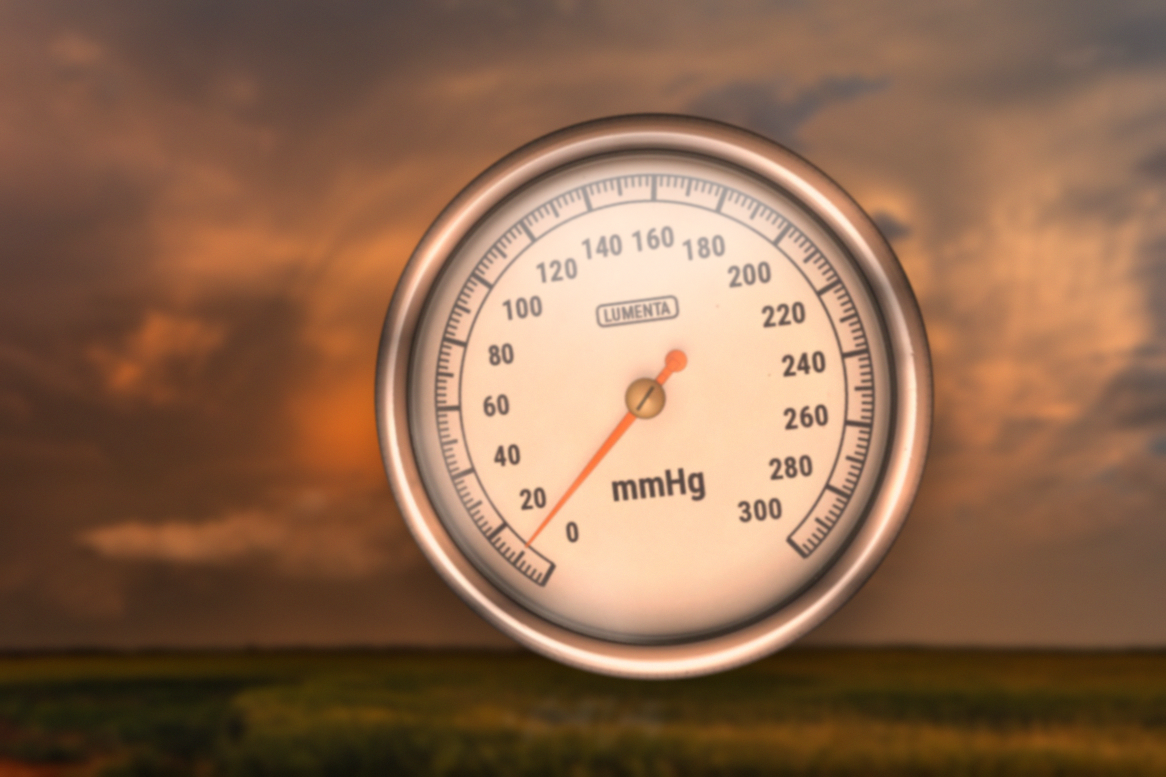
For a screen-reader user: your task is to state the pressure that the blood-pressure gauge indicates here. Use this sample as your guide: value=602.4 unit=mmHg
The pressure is value=10 unit=mmHg
